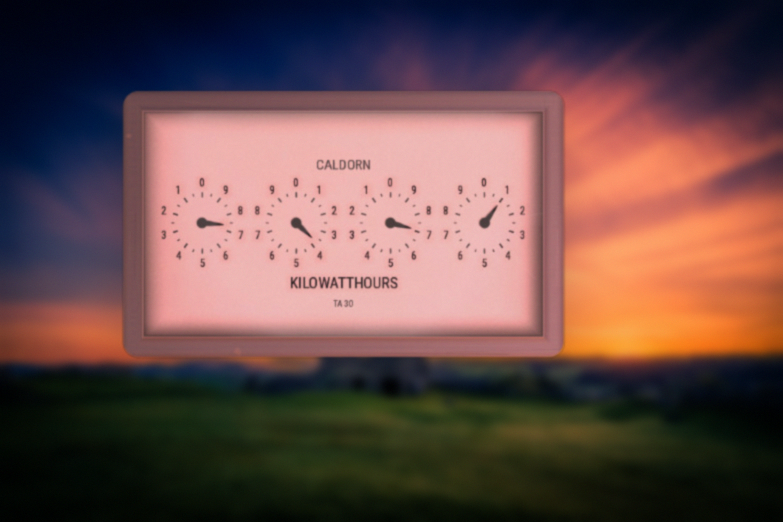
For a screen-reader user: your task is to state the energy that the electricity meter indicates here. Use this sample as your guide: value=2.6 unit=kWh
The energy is value=7371 unit=kWh
